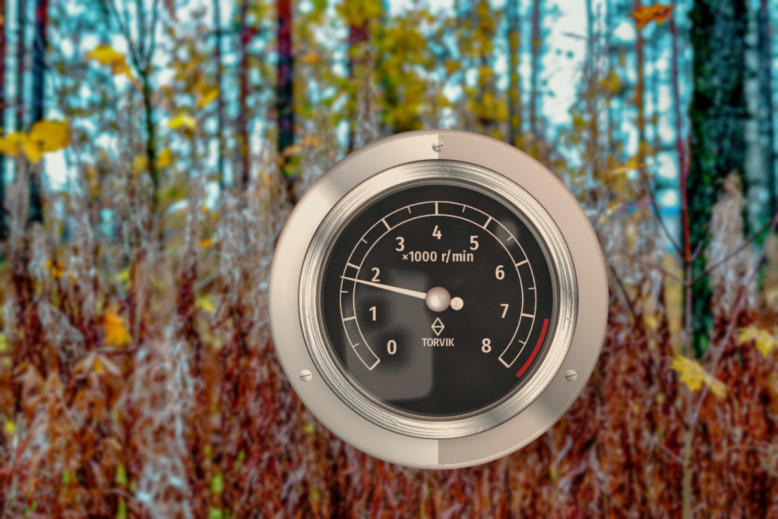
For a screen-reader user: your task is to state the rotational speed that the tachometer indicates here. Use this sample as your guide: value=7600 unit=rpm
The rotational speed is value=1750 unit=rpm
